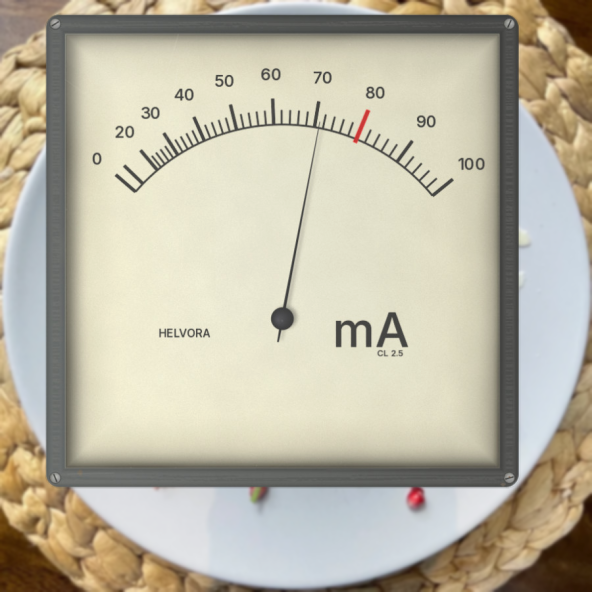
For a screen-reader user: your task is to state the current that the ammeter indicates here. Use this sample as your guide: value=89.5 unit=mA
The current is value=71 unit=mA
